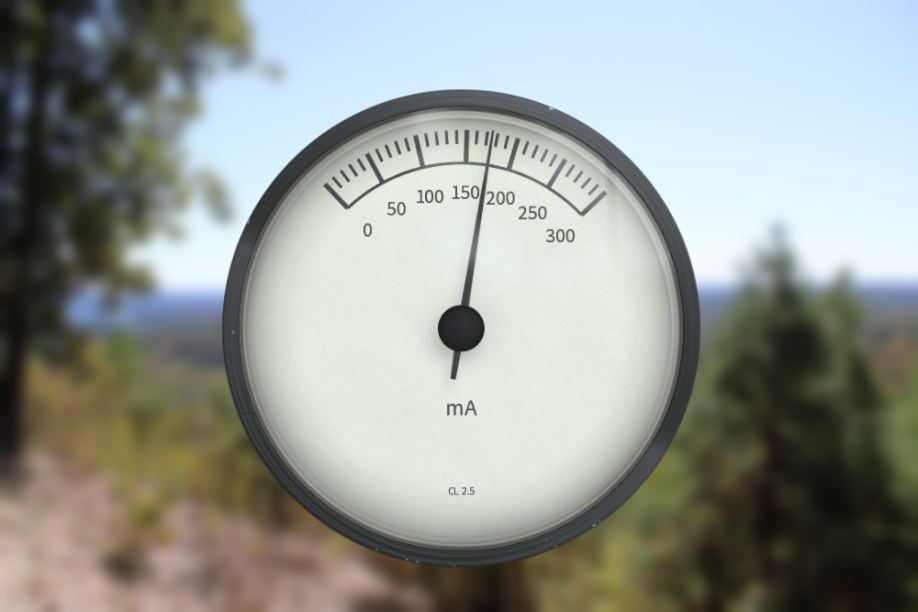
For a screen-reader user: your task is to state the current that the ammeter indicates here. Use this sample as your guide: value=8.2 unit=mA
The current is value=175 unit=mA
